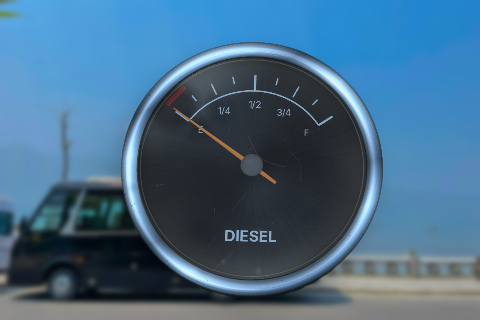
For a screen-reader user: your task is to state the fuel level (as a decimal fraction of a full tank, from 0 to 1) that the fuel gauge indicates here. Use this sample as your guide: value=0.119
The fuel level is value=0
